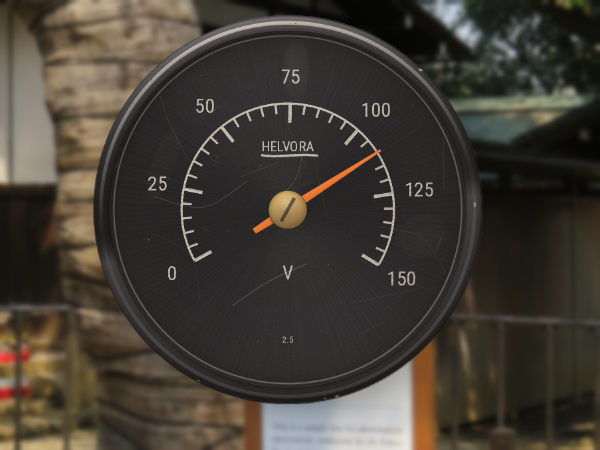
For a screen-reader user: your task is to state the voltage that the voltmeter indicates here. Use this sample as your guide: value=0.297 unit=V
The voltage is value=110 unit=V
